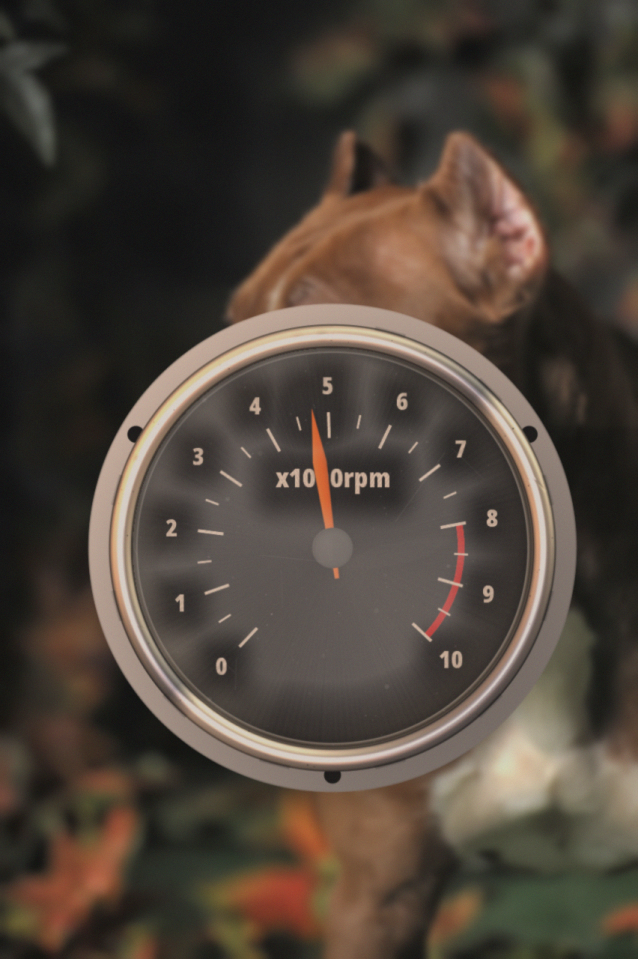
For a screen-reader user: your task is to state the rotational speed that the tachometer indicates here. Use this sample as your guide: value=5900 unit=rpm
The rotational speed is value=4750 unit=rpm
